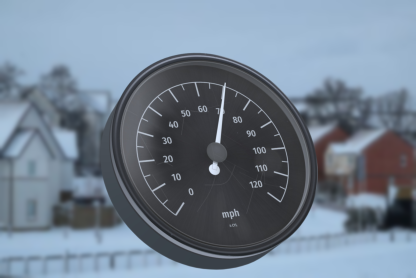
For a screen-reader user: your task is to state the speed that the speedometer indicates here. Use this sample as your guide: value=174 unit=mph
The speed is value=70 unit=mph
